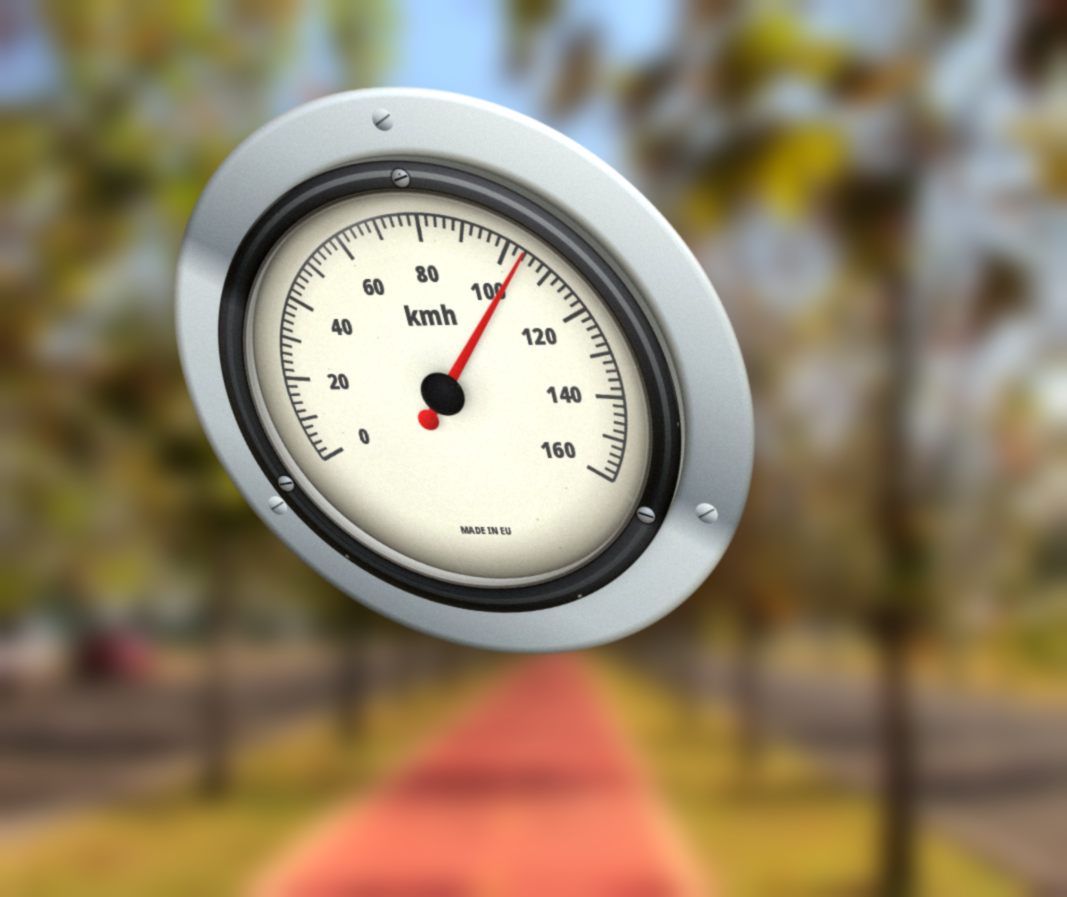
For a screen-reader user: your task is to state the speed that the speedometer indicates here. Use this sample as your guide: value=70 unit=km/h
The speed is value=104 unit=km/h
